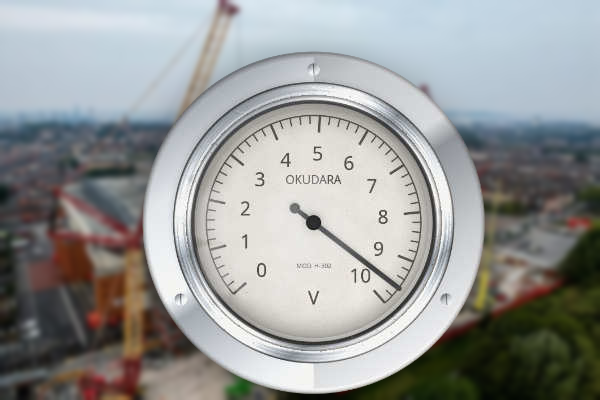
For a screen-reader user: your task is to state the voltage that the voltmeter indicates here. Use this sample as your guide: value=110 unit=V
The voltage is value=9.6 unit=V
